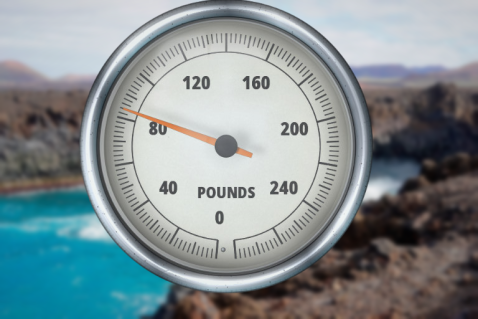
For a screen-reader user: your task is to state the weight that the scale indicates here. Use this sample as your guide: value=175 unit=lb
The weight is value=84 unit=lb
